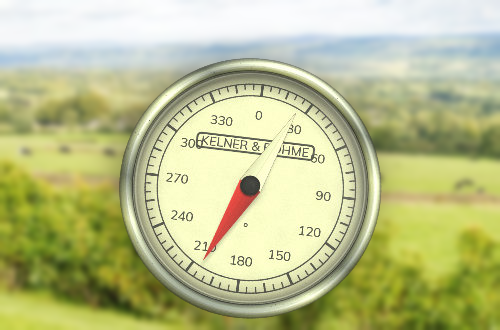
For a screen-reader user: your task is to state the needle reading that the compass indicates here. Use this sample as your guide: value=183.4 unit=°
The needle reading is value=205 unit=°
